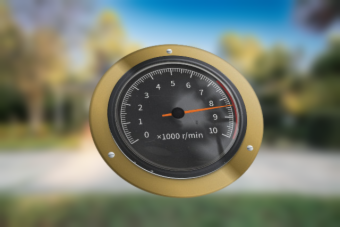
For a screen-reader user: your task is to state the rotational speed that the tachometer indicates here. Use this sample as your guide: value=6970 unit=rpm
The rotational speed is value=8500 unit=rpm
